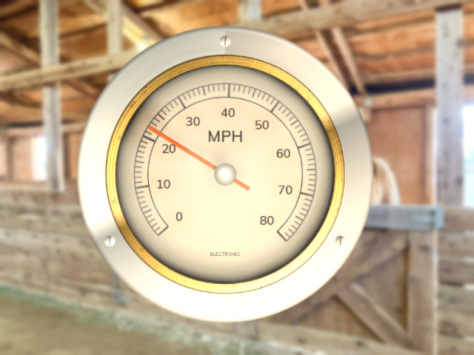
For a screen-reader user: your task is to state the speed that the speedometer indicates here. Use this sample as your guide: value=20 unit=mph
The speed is value=22 unit=mph
